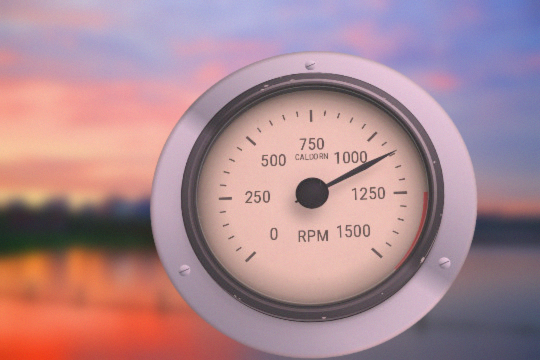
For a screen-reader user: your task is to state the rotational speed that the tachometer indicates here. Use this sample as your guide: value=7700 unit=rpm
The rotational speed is value=1100 unit=rpm
